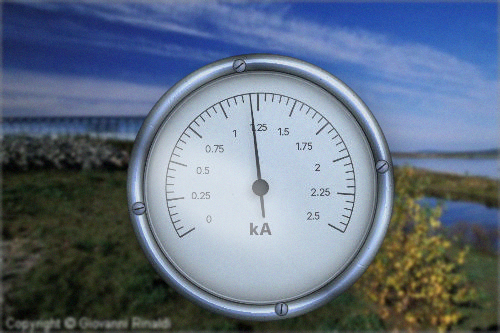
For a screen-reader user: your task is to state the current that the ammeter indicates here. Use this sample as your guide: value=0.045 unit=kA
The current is value=1.2 unit=kA
